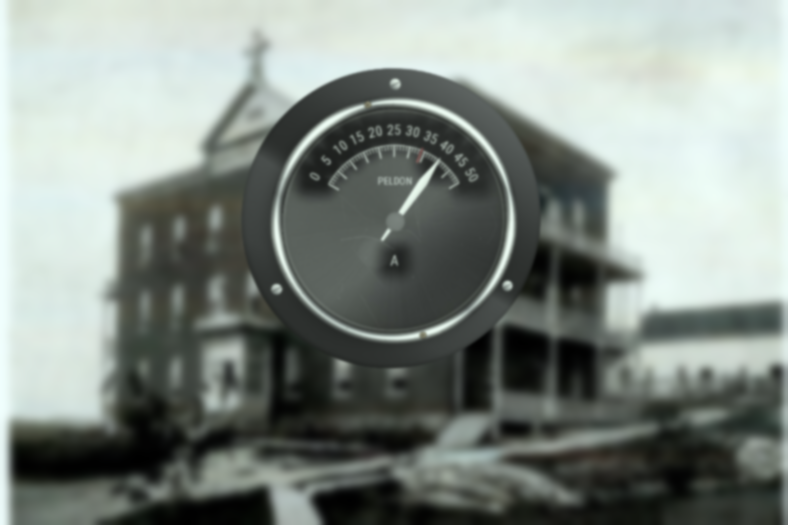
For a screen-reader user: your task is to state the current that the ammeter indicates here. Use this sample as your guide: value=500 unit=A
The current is value=40 unit=A
